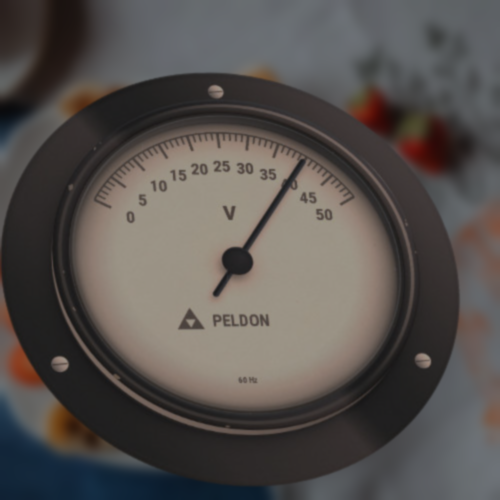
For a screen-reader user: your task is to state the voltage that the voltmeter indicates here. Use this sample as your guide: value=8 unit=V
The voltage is value=40 unit=V
